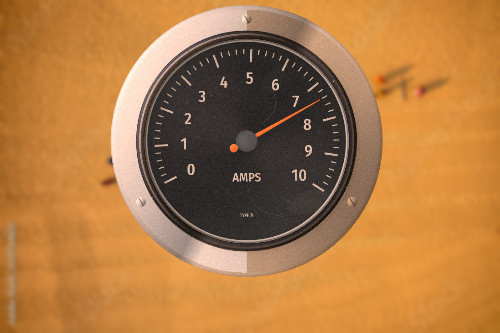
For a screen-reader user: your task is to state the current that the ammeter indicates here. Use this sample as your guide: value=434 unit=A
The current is value=7.4 unit=A
